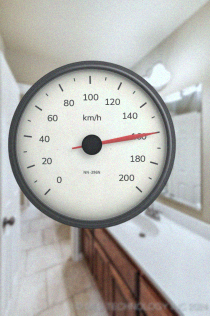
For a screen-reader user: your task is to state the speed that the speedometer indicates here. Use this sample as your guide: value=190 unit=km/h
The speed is value=160 unit=km/h
